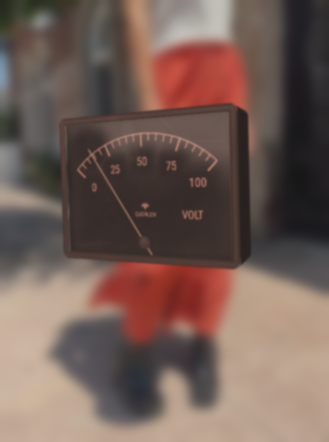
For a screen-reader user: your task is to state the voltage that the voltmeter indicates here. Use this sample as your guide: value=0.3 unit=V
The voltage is value=15 unit=V
